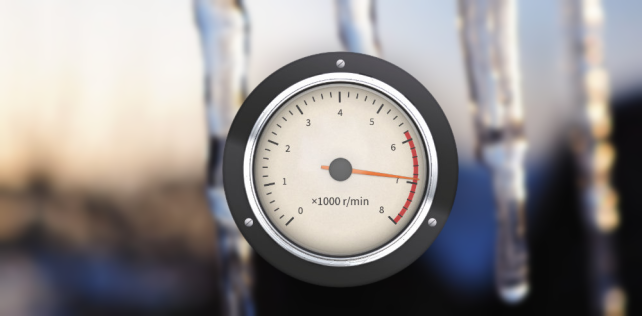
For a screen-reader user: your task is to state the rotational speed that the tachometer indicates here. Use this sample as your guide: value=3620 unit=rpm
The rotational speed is value=6900 unit=rpm
